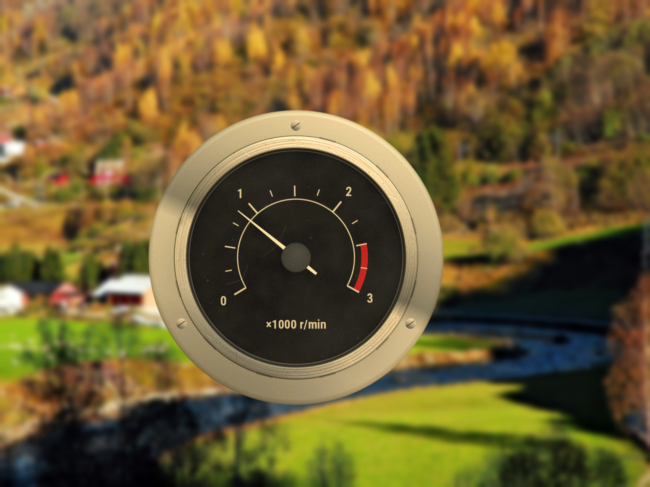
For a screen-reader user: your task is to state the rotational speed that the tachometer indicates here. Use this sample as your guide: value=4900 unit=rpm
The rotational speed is value=875 unit=rpm
